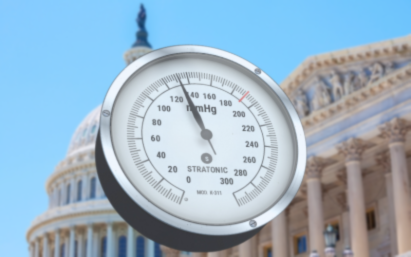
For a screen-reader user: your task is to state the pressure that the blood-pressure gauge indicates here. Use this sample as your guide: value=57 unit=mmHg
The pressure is value=130 unit=mmHg
